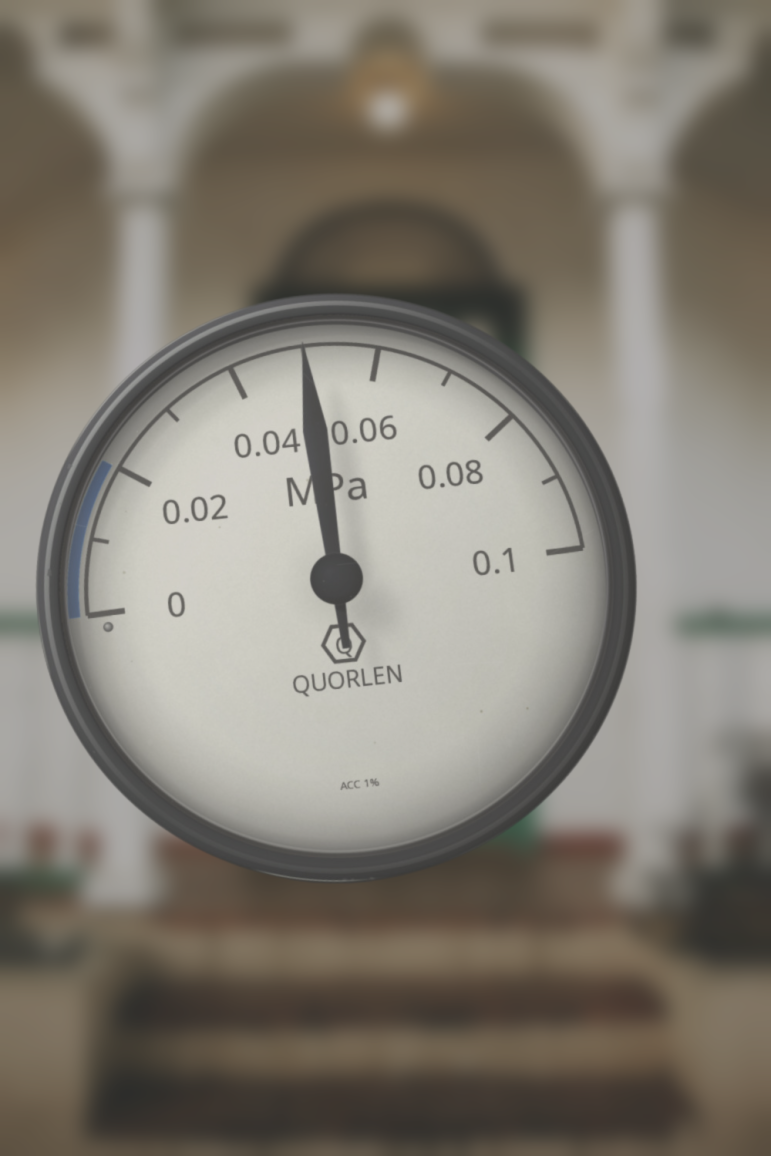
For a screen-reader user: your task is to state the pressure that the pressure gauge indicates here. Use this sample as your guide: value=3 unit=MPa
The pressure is value=0.05 unit=MPa
